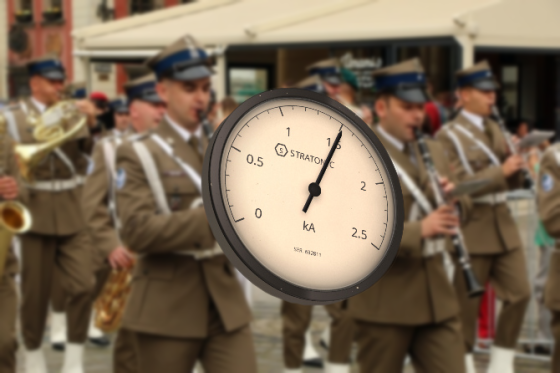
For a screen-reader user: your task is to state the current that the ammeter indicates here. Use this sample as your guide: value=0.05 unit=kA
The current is value=1.5 unit=kA
